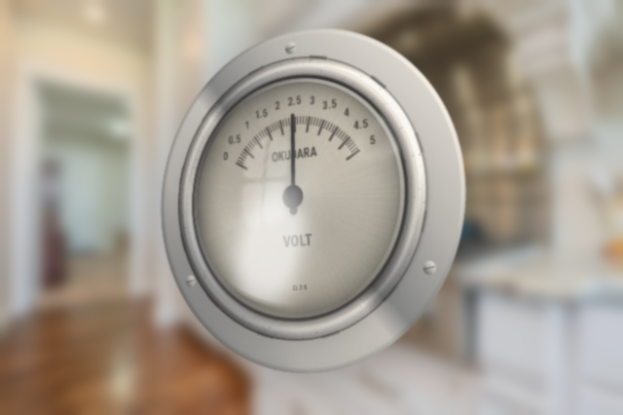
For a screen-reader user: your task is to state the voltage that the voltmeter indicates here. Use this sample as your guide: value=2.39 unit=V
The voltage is value=2.5 unit=V
